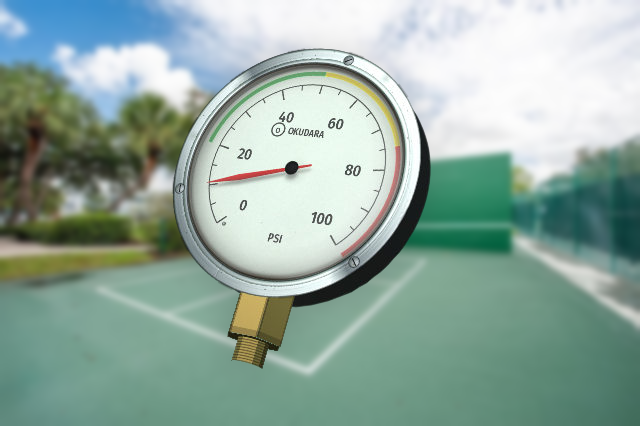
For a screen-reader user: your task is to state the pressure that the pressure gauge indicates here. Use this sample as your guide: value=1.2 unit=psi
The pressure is value=10 unit=psi
